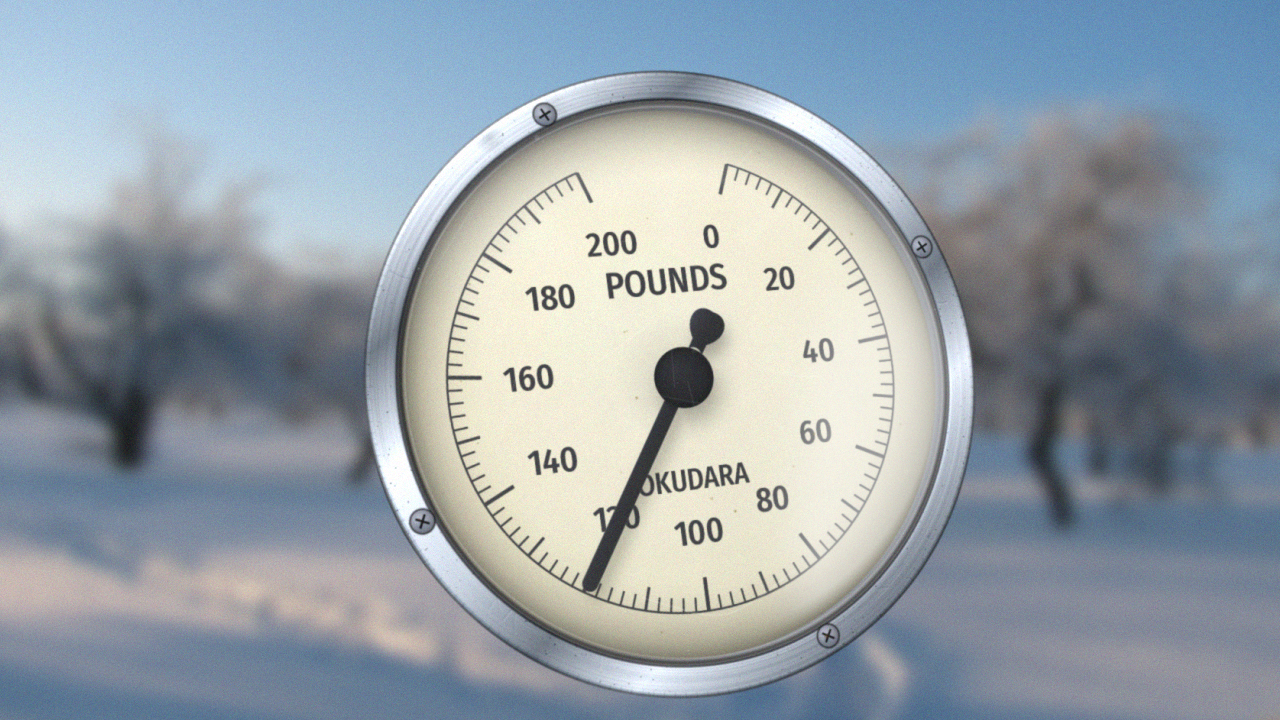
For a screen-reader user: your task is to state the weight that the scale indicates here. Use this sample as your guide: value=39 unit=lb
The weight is value=120 unit=lb
